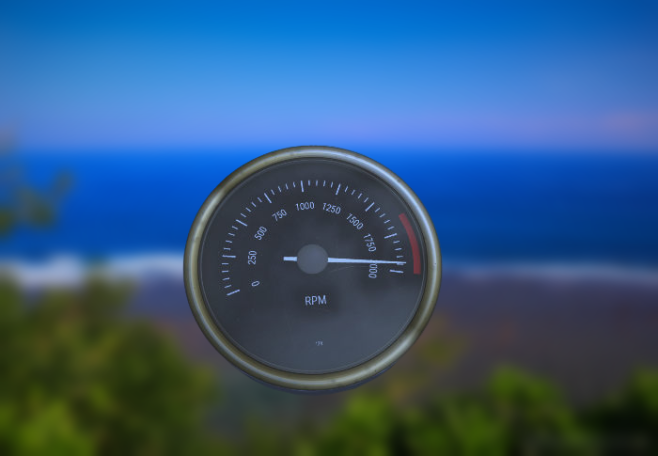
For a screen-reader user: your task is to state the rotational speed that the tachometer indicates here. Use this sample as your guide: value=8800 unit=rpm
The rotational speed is value=1950 unit=rpm
